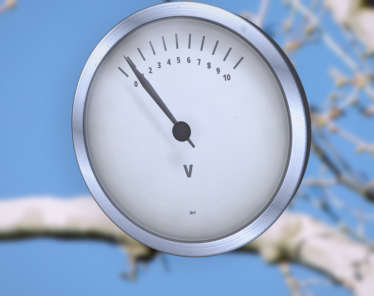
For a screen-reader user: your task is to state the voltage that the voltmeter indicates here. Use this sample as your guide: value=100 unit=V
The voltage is value=1 unit=V
